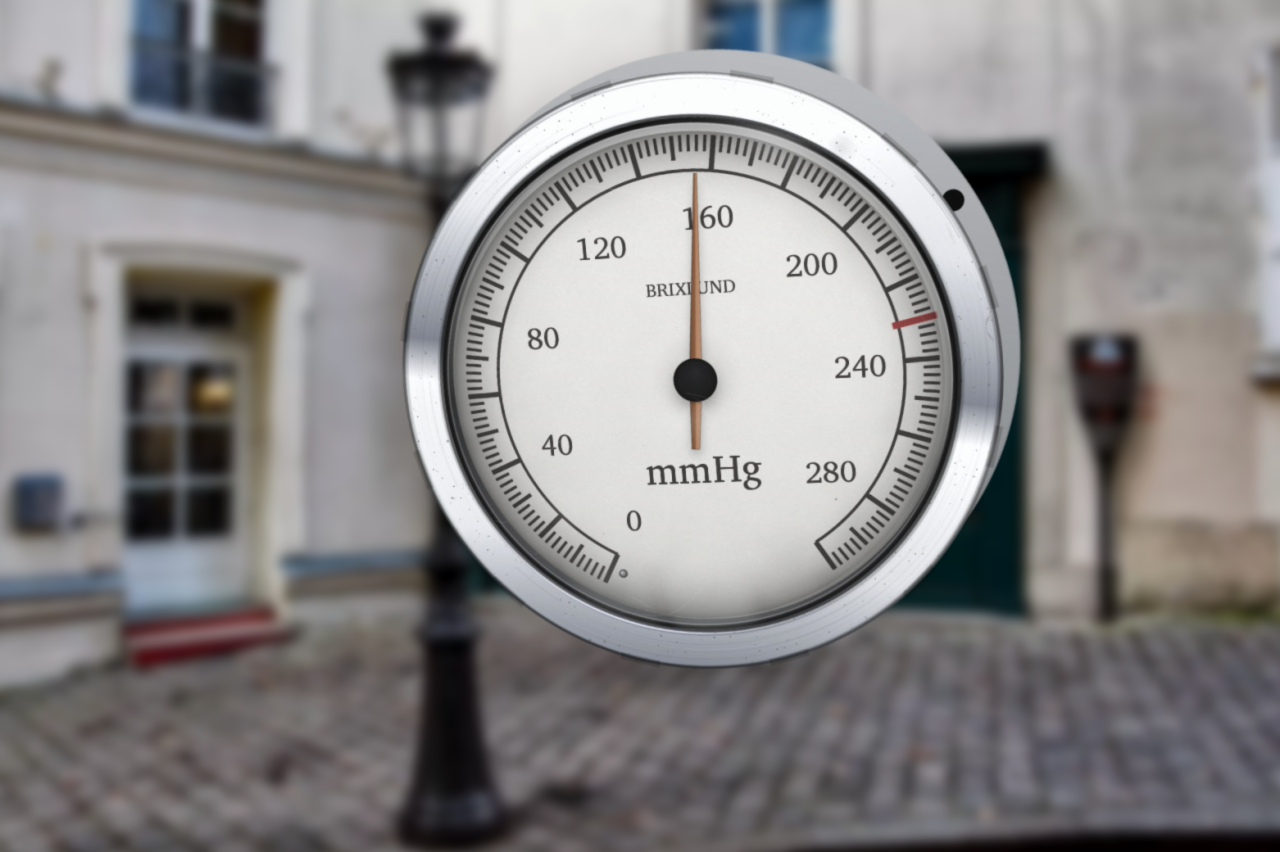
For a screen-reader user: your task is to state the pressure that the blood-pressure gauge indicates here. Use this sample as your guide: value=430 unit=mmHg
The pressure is value=156 unit=mmHg
